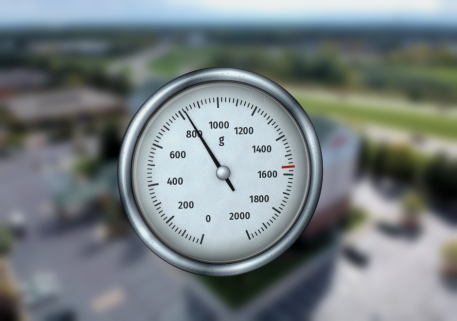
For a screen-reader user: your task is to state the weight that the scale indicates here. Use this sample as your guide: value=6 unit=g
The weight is value=820 unit=g
